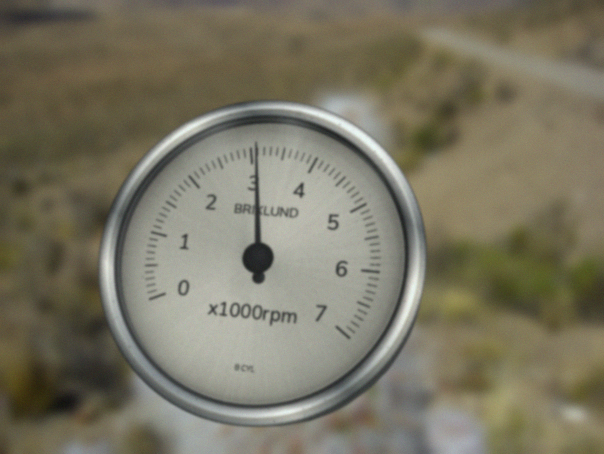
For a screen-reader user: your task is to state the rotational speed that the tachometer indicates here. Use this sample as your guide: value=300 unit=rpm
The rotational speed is value=3100 unit=rpm
